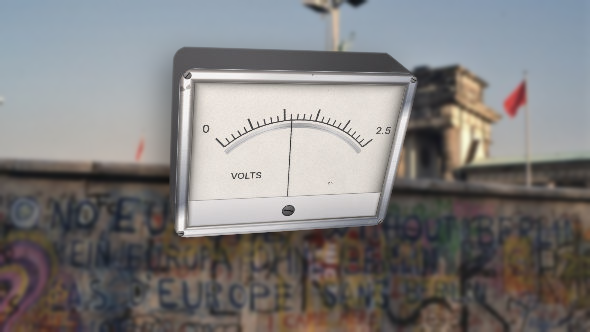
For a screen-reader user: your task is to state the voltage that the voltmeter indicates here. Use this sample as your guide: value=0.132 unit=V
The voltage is value=1.1 unit=V
